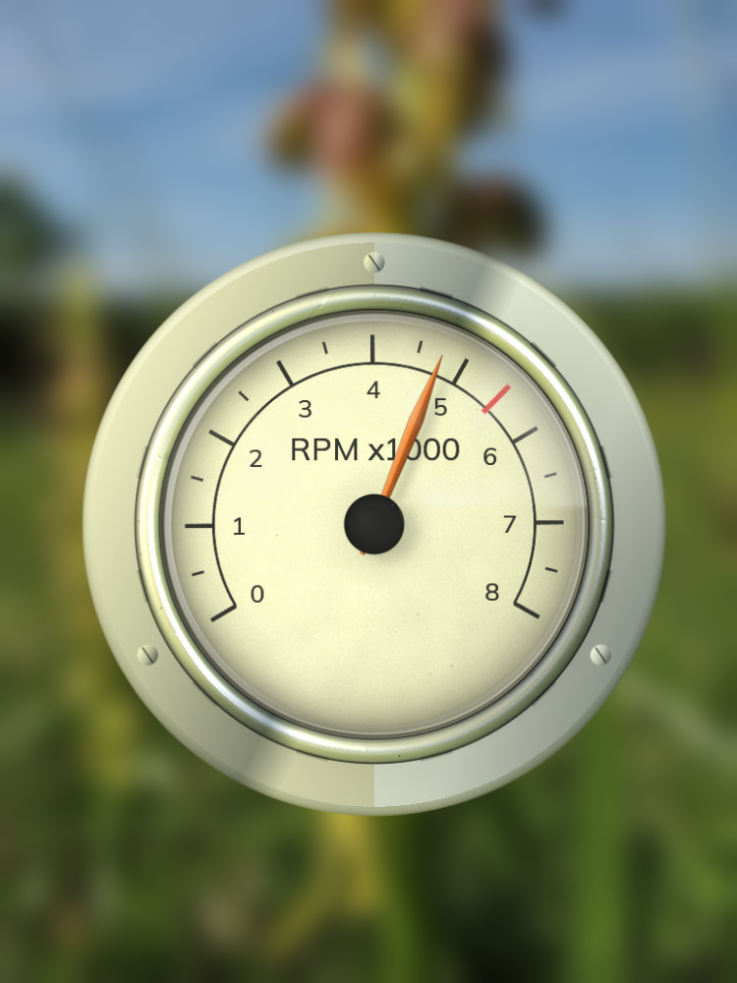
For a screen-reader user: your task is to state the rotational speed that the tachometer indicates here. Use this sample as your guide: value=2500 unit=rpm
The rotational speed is value=4750 unit=rpm
